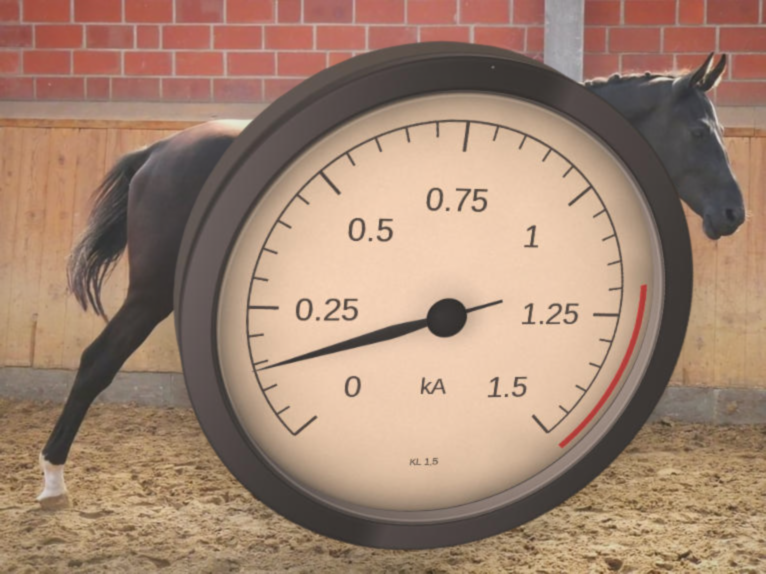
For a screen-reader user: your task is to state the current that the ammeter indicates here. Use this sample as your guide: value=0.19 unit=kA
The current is value=0.15 unit=kA
